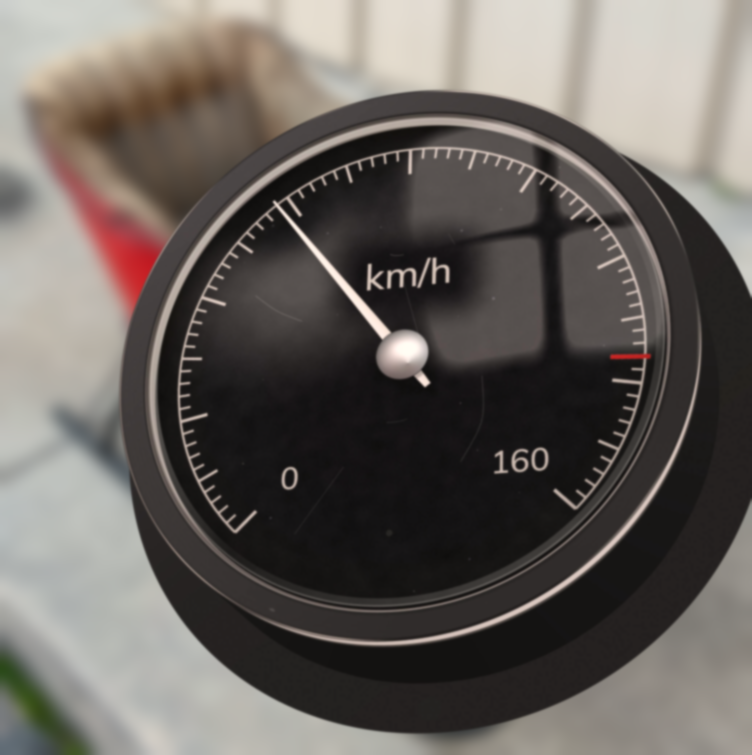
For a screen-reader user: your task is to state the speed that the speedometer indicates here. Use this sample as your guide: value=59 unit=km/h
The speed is value=58 unit=km/h
